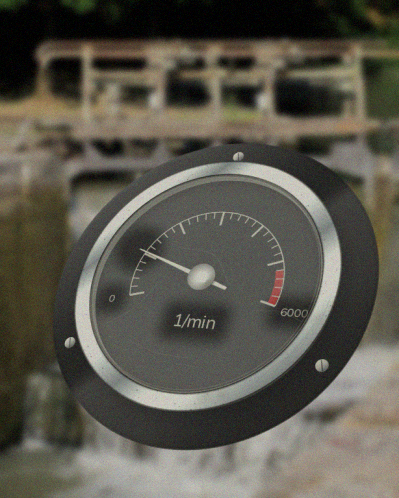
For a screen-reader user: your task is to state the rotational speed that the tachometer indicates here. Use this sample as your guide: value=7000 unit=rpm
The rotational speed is value=1000 unit=rpm
